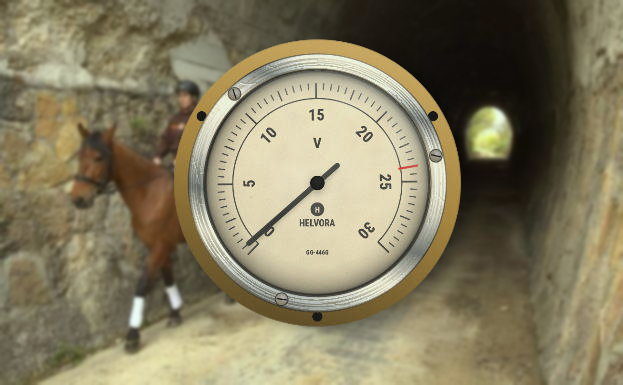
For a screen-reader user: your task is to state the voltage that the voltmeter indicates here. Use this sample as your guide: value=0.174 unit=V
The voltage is value=0.5 unit=V
